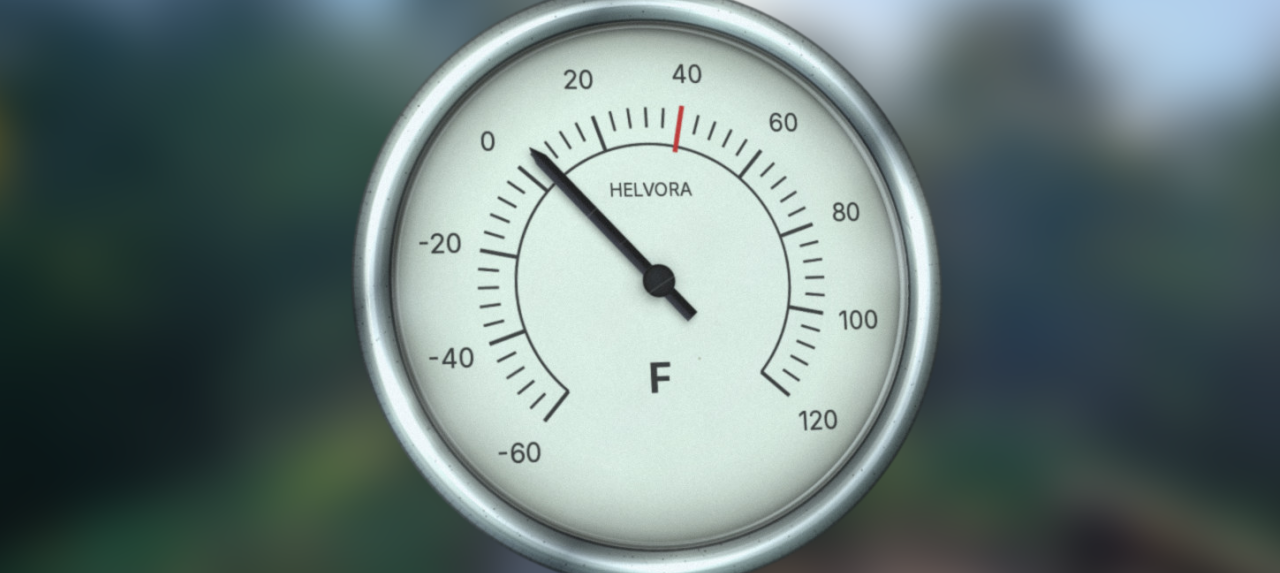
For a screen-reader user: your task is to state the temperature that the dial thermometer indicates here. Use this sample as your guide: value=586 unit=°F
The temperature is value=4 unit=°F
